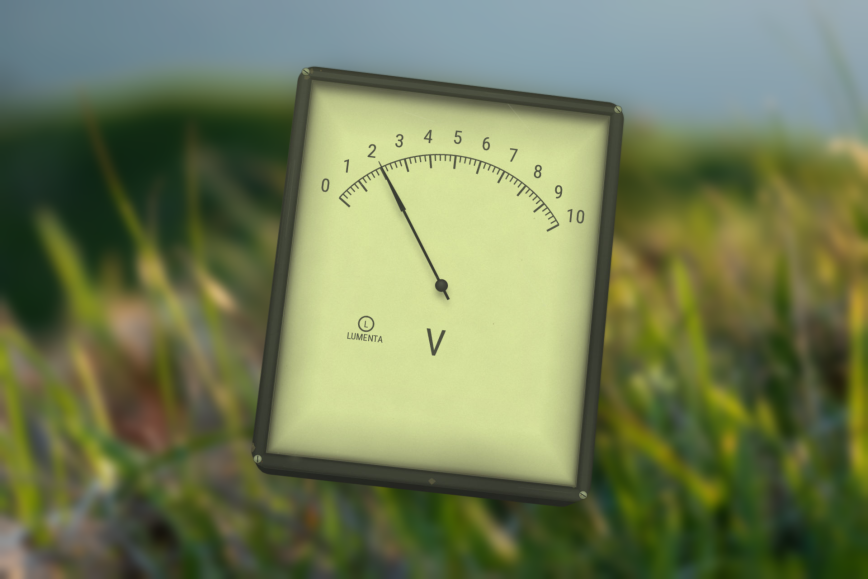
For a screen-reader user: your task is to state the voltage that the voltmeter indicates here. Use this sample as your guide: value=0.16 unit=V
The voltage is value=2 unit=V
